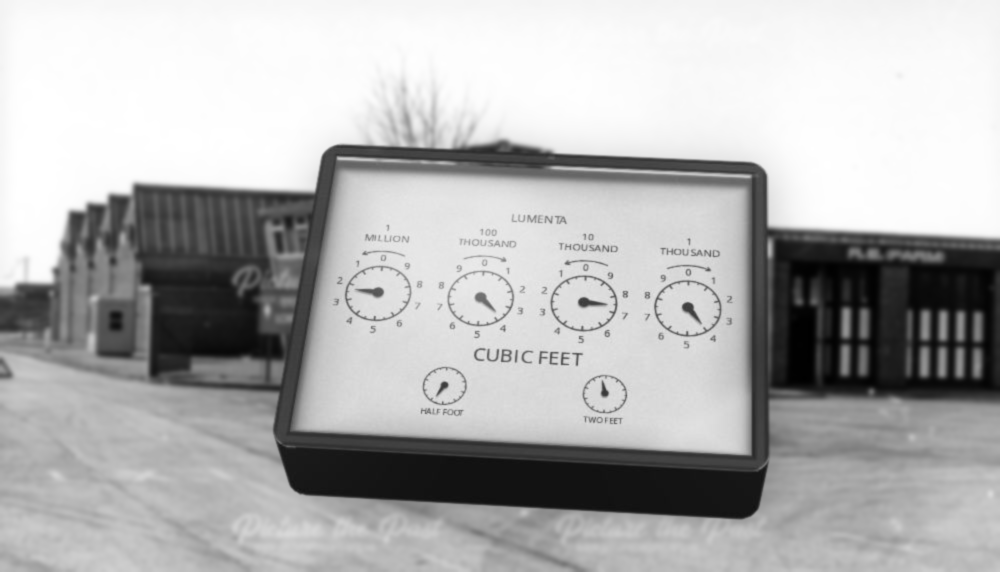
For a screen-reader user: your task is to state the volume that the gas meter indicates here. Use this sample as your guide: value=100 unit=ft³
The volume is value=237400 unit=ft³
